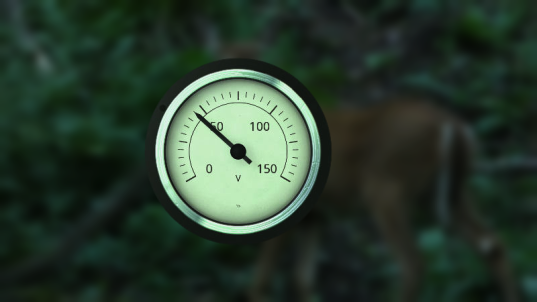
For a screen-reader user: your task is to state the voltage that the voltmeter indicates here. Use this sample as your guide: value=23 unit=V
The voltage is value=45 unit=V
